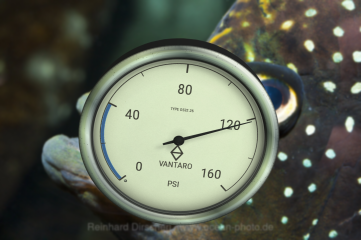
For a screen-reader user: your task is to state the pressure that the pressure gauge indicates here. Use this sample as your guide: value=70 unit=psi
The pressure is value=120 unit=psi
